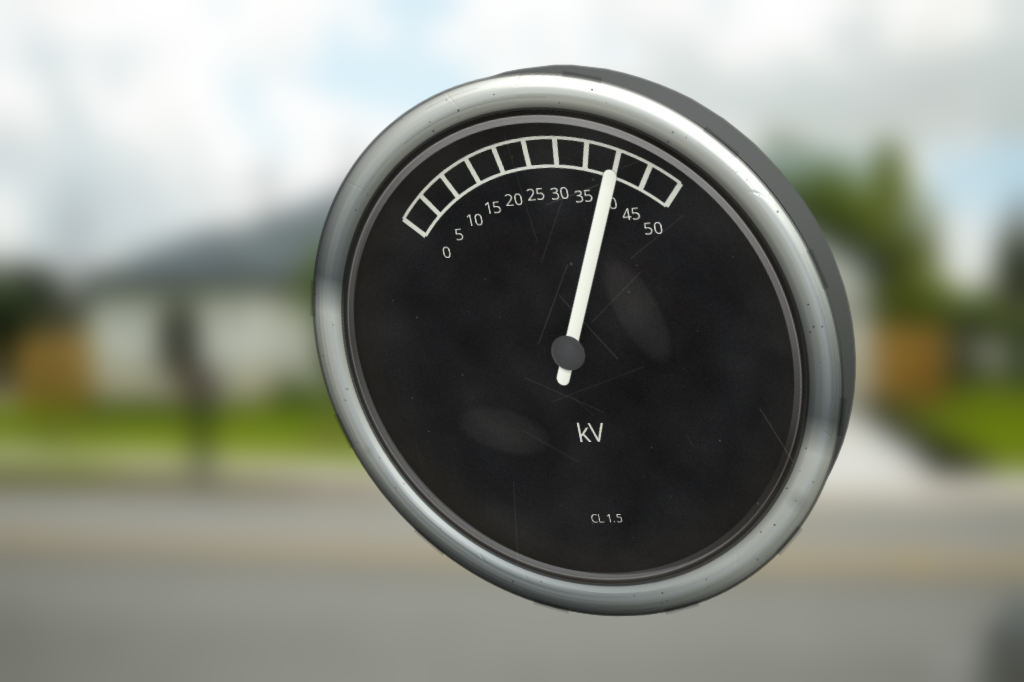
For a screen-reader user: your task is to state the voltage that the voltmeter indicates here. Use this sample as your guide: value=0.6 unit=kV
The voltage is value=40 unit=kV
